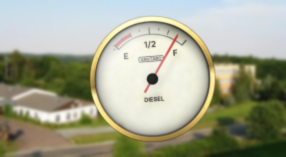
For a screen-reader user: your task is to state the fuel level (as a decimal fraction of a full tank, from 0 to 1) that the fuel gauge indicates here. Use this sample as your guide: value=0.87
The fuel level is value=0.875
